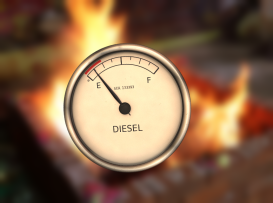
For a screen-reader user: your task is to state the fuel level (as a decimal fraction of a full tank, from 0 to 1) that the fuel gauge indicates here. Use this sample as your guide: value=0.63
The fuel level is value=0.125
